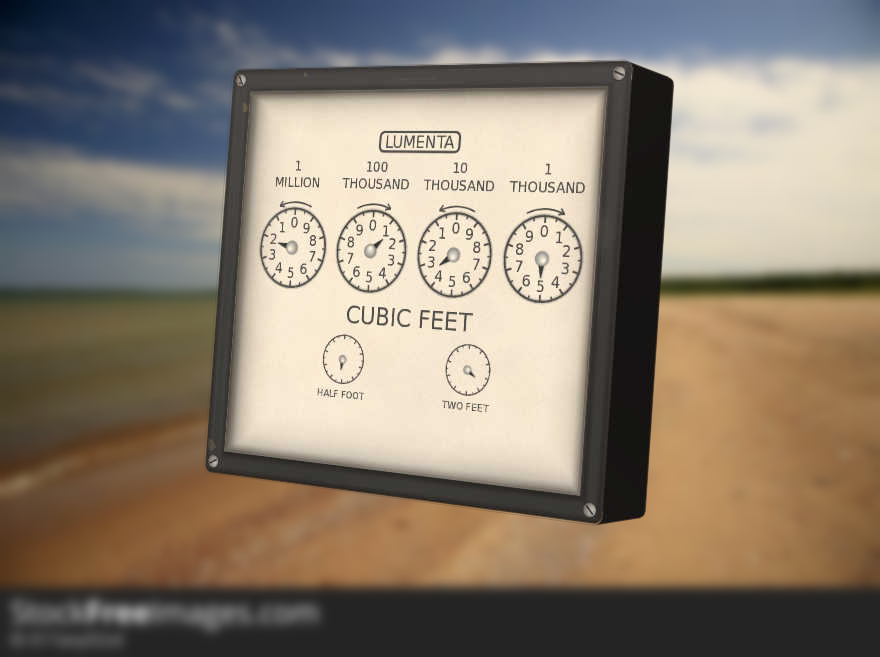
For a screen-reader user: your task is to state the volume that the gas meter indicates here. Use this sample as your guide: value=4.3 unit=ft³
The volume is value=213500 unit=ft³
